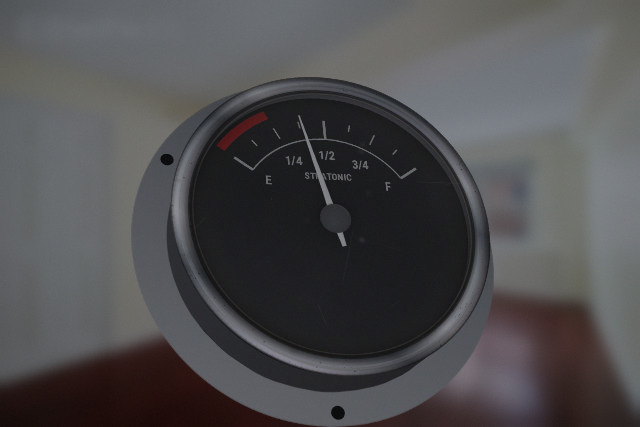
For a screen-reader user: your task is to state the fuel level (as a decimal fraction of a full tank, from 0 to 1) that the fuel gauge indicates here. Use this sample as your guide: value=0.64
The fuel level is value=0.375
